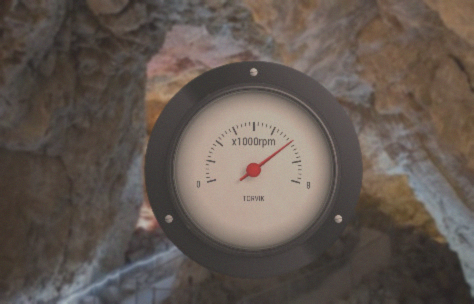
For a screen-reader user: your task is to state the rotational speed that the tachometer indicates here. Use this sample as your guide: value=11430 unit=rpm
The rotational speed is value=6000 unit=rpm
